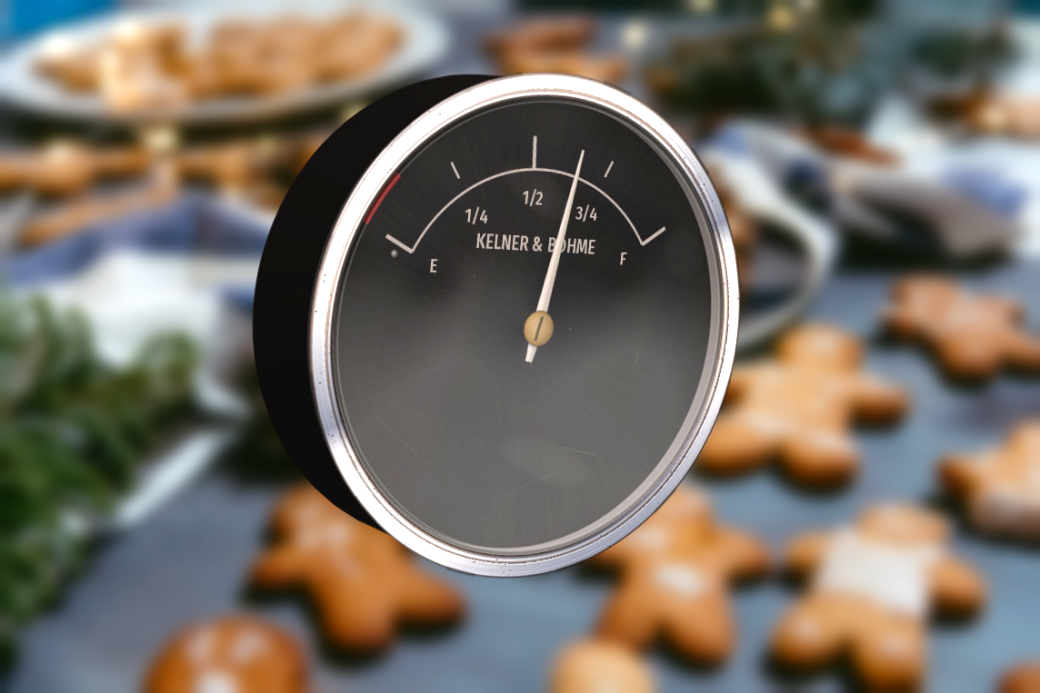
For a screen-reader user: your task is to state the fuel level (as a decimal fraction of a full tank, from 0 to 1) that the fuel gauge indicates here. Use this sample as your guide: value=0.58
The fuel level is value=0.625
